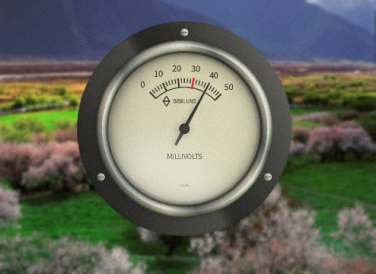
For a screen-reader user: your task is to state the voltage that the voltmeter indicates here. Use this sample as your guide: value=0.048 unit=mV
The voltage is value=40 unit=mV
